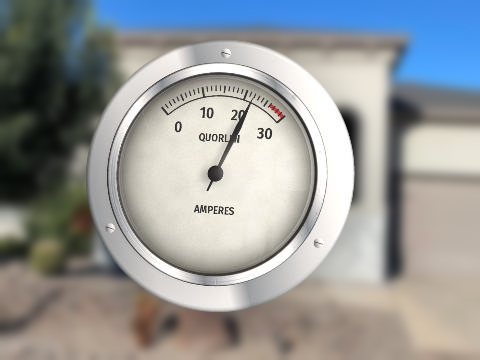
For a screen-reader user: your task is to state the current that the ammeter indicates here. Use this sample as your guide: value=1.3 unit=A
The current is value=22 unit=A
